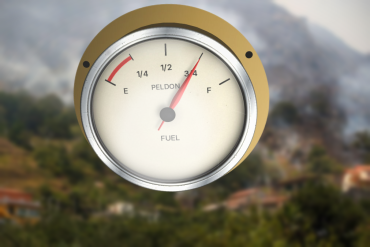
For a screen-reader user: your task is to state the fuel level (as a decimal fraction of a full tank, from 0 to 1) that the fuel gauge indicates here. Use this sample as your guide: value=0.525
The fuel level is value=0.75
